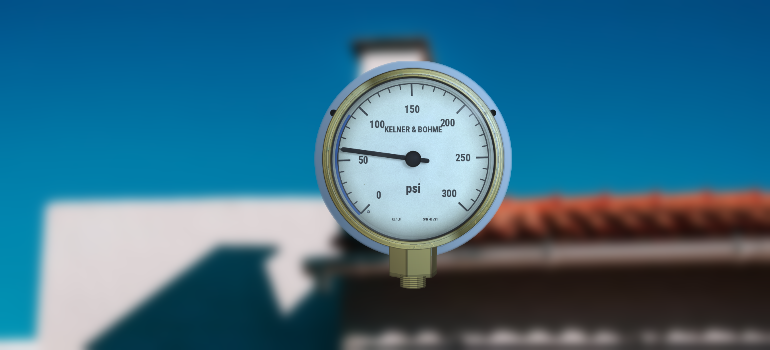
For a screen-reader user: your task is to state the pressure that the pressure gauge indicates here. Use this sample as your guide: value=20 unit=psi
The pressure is value=60 unit=psi
